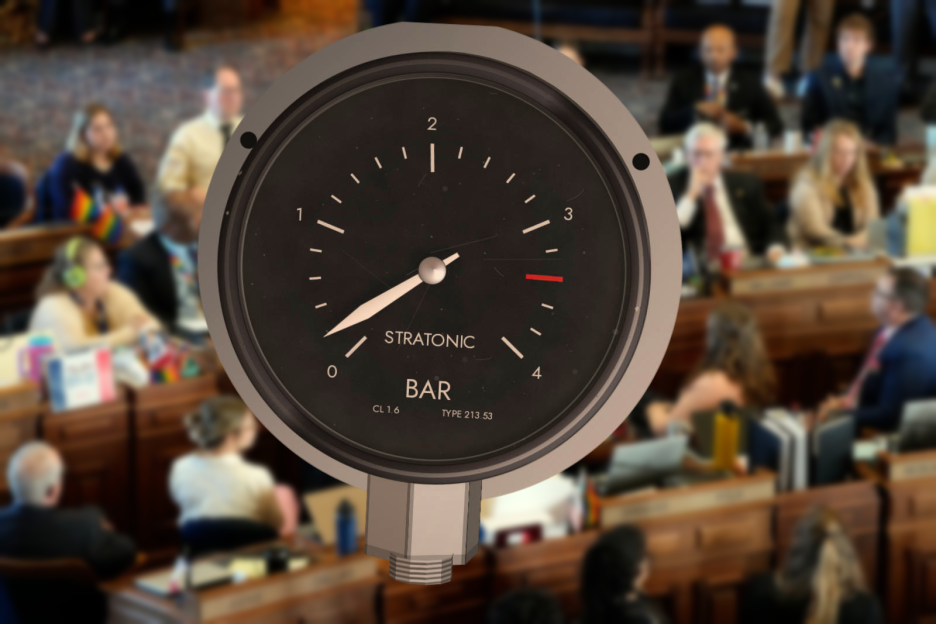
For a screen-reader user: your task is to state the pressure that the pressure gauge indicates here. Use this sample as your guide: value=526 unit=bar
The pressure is value=0.2 unit=bar
